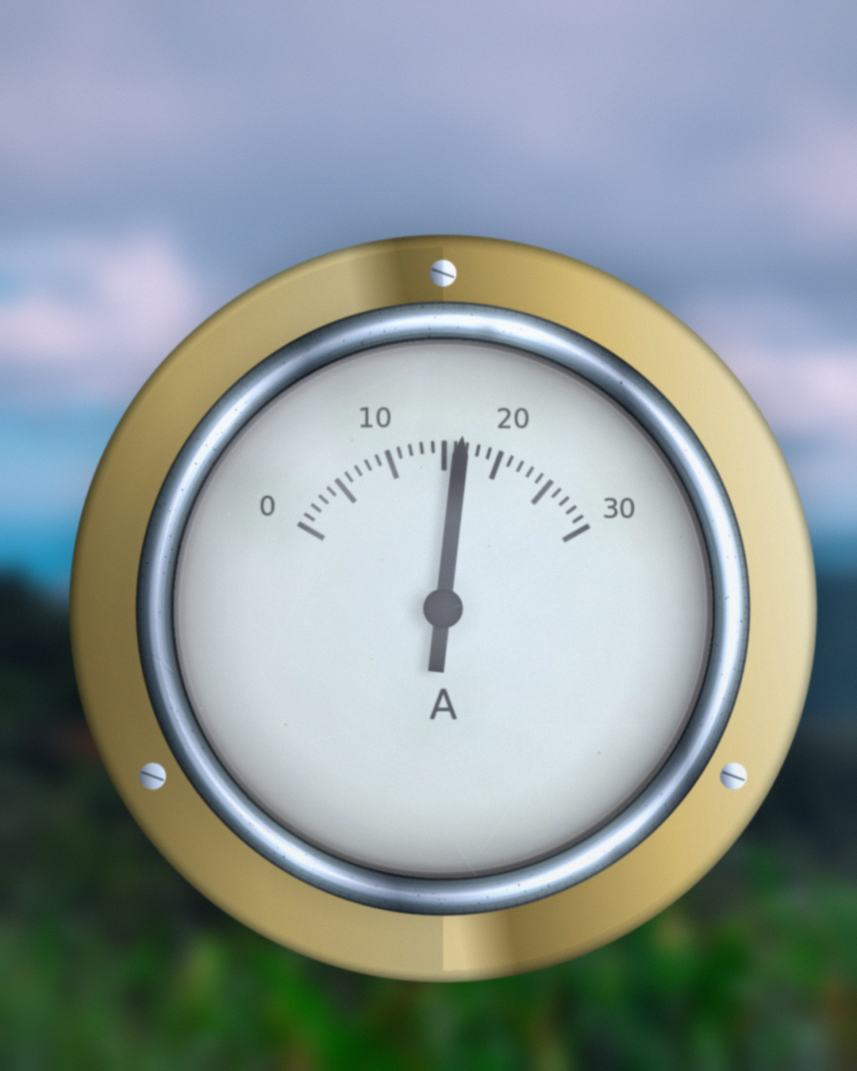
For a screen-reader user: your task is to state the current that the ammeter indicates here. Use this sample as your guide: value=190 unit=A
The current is value=16.5 unit=A
